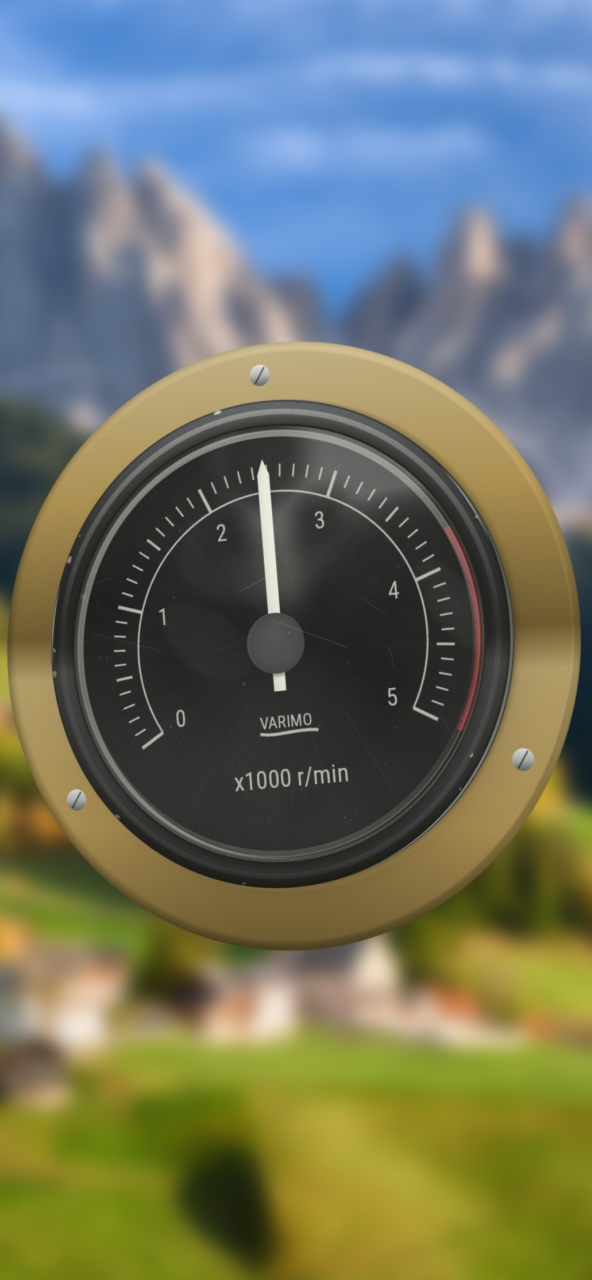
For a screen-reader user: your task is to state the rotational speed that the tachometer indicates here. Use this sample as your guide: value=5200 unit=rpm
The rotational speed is value=2500 unit=rpm
